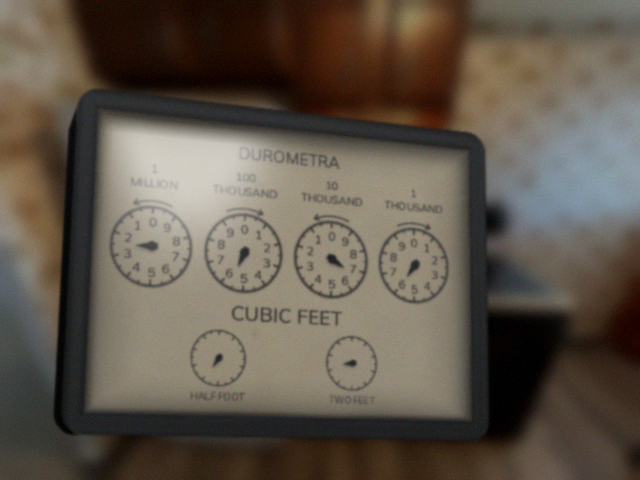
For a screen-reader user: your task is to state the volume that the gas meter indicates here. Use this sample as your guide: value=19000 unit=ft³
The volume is value=256600 unit=ft³
